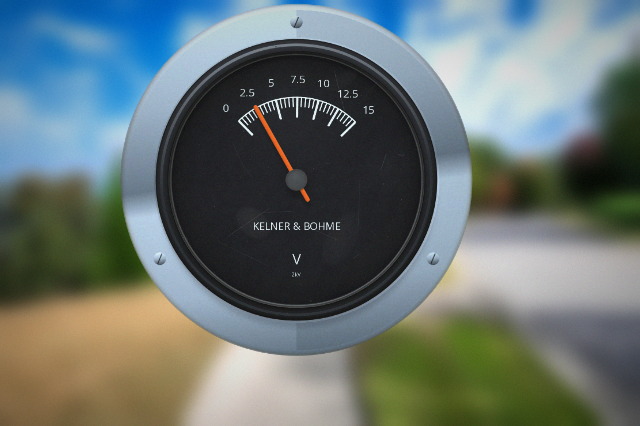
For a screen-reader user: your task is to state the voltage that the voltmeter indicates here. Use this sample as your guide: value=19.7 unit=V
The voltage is value=2.5 unit=V
